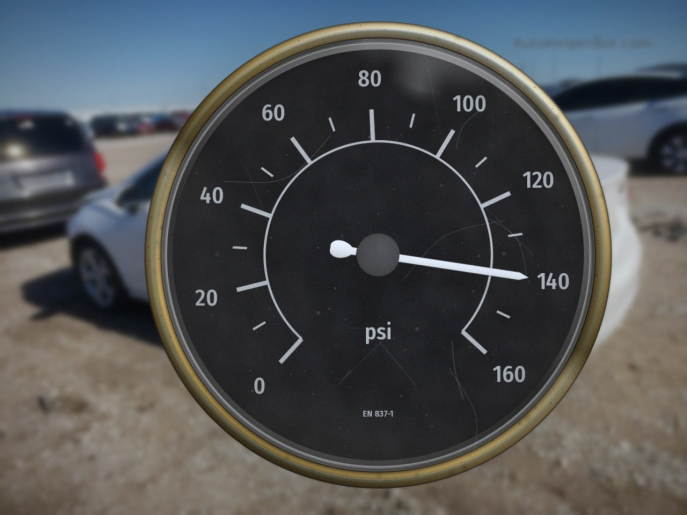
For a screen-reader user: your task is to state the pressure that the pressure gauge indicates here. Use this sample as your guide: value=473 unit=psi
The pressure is value=140 unit=psi
